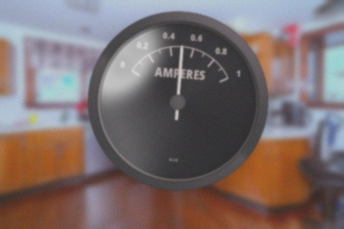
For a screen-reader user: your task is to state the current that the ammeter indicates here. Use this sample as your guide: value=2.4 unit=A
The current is value=0.5 unit=A
